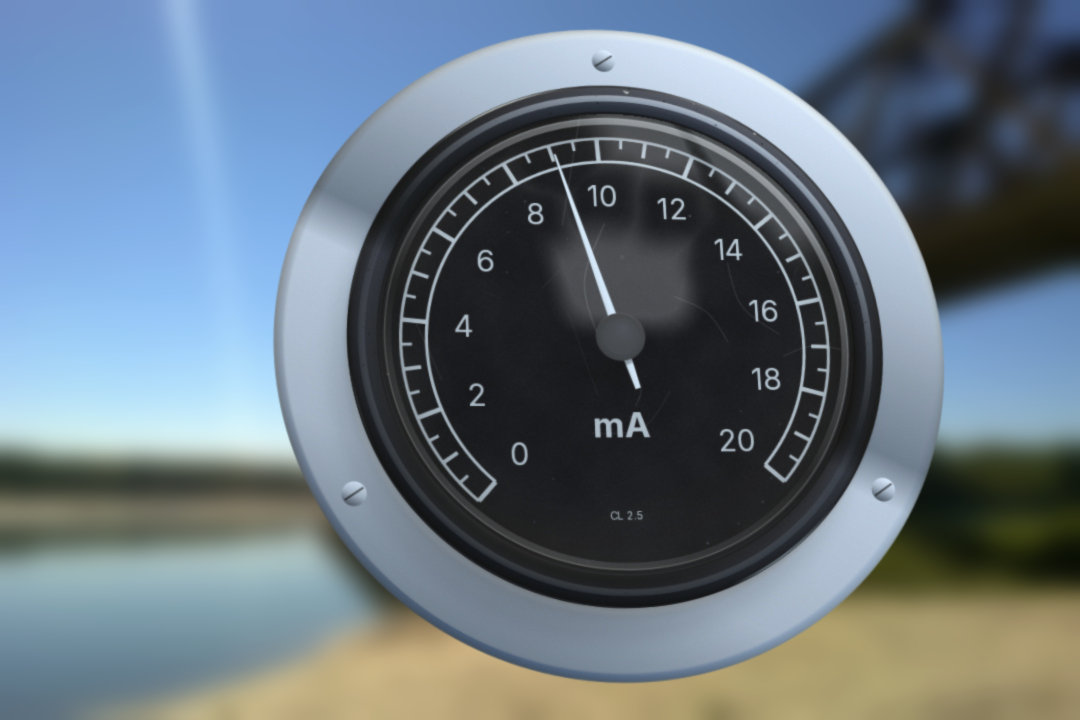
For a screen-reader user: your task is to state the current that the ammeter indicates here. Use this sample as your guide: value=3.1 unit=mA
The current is value=9 unit=mA
